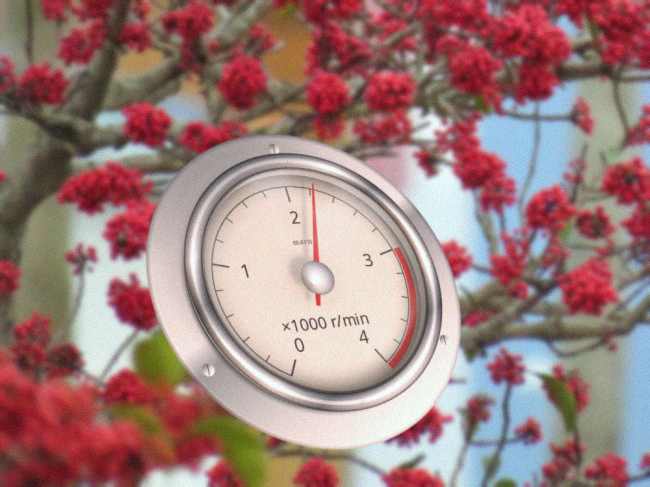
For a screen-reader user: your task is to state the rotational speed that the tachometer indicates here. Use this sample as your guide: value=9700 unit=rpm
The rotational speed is value=2200 unit=rpm
